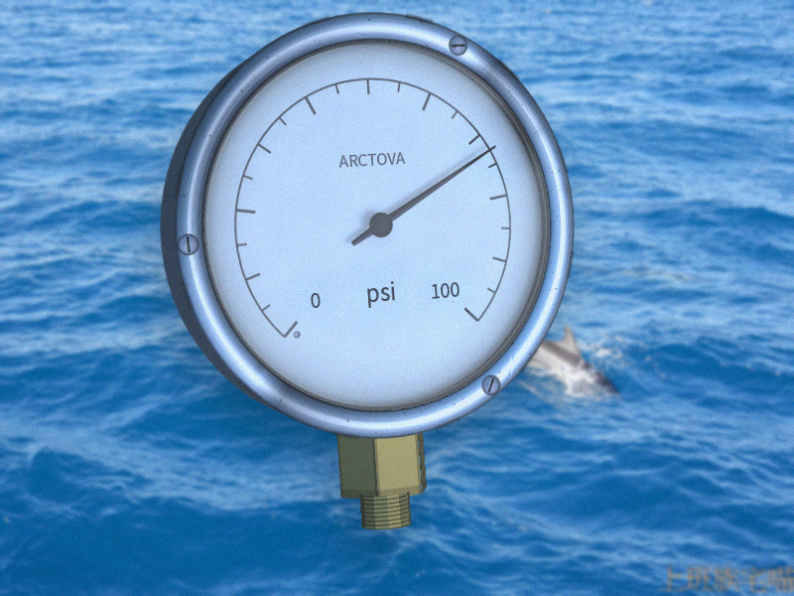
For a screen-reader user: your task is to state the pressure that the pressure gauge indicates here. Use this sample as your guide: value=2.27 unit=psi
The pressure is value=72.5 unit=psi
